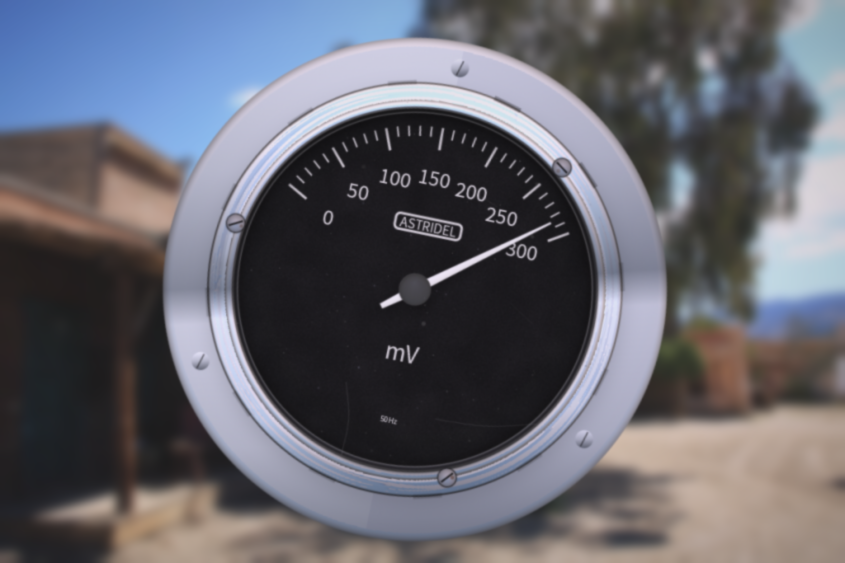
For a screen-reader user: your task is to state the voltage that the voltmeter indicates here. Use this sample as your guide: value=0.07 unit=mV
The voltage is value=285 unit=mV
